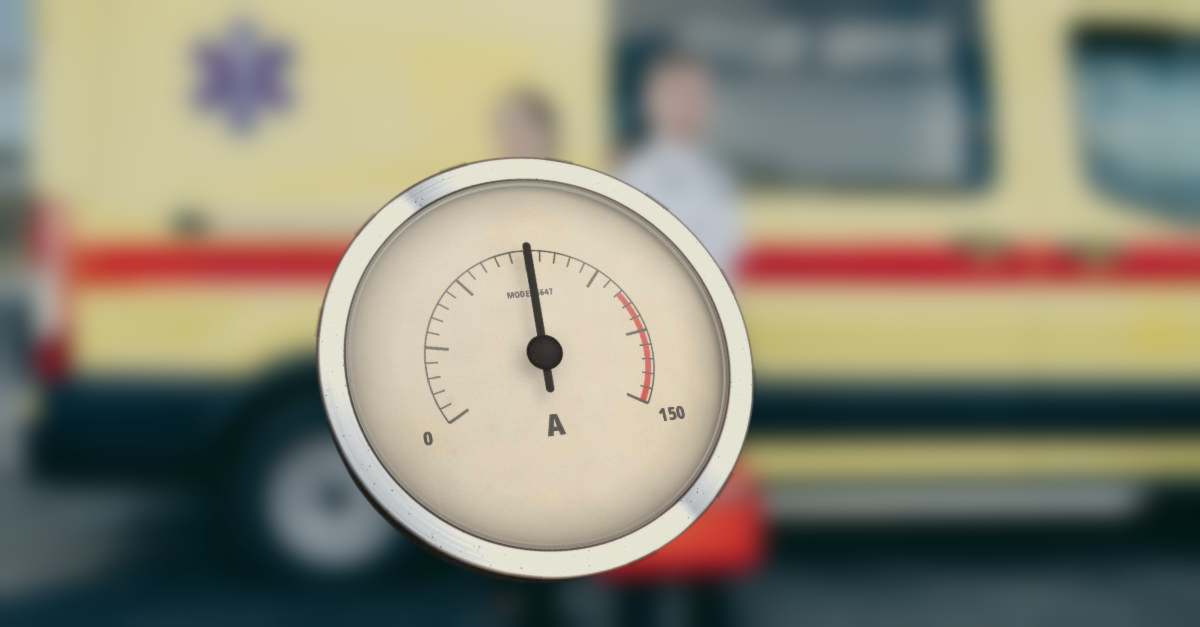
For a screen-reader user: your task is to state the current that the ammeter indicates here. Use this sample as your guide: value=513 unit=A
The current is value=75 unit=A
